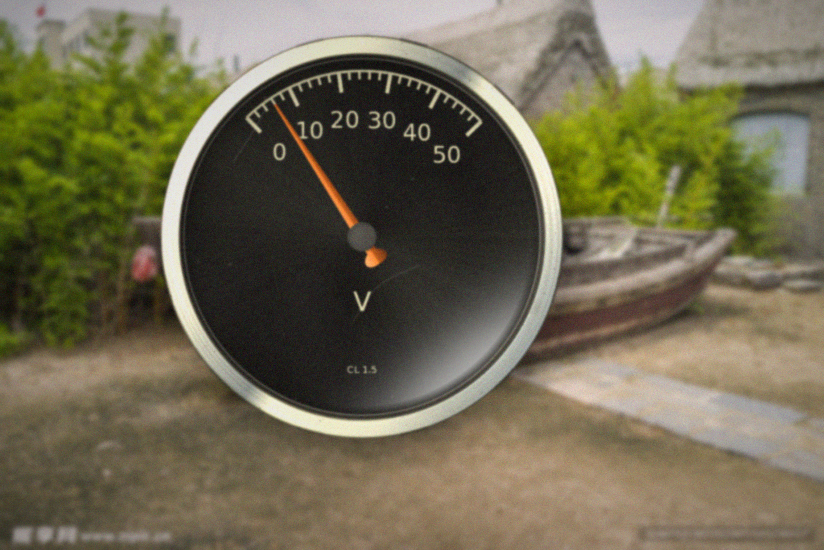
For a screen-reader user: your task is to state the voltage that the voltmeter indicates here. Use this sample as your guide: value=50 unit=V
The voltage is value=6 unit=V
